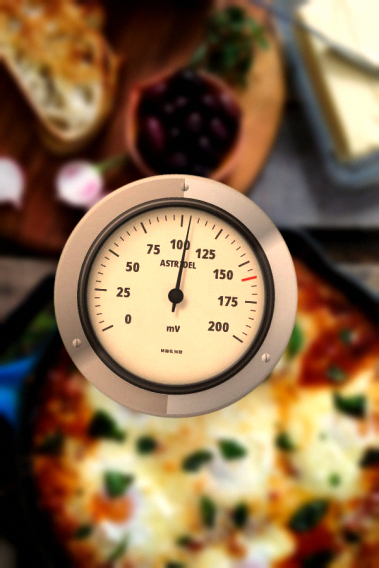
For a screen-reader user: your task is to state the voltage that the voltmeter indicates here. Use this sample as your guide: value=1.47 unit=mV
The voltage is value=105 unit=mV
